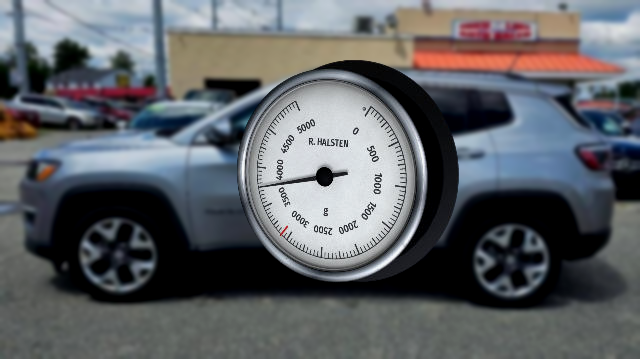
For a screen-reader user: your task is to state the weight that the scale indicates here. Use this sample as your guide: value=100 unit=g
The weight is value=3750 unit=g
